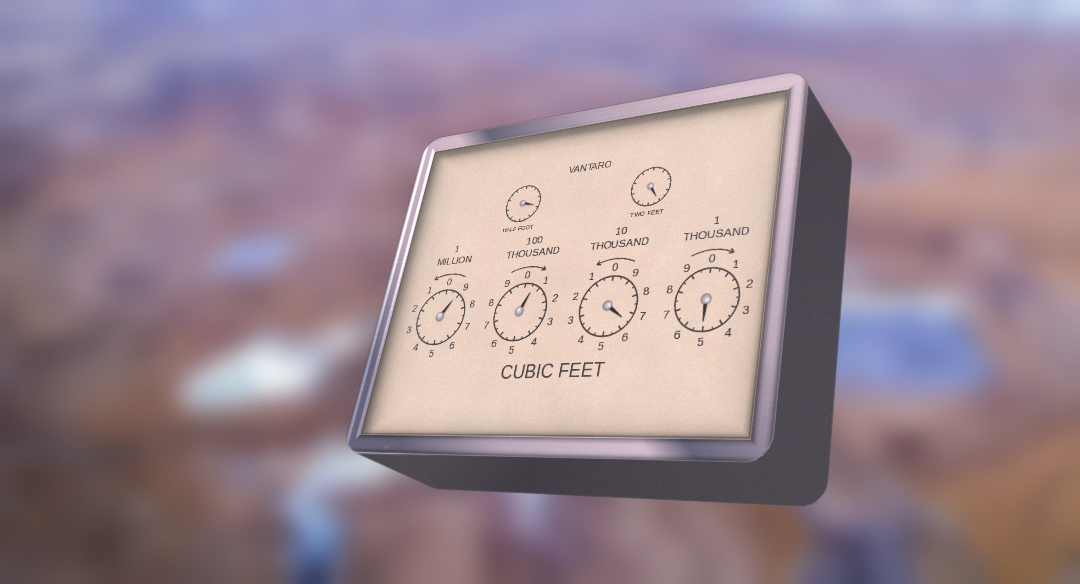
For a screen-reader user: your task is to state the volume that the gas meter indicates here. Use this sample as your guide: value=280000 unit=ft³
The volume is value=906500 unit=ft³
